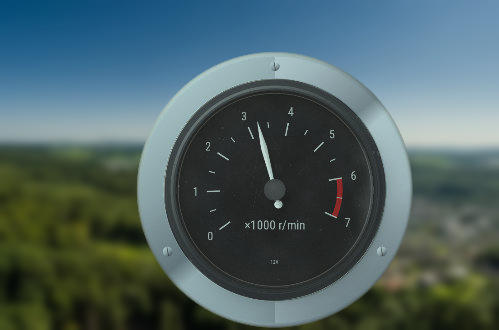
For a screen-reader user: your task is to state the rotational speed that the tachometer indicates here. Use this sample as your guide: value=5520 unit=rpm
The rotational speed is value=3250 unit=rpm
